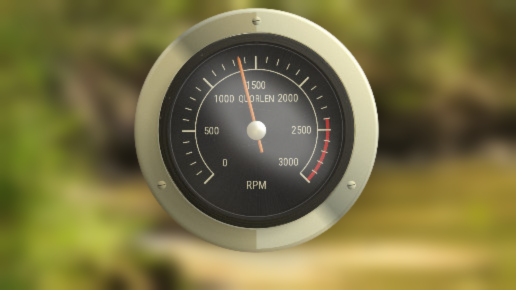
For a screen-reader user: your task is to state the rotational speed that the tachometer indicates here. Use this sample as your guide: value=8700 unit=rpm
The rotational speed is value=1350 unit=rpm
